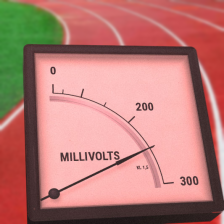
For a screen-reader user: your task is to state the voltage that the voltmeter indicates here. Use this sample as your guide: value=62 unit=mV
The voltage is value=250 unit=mV
